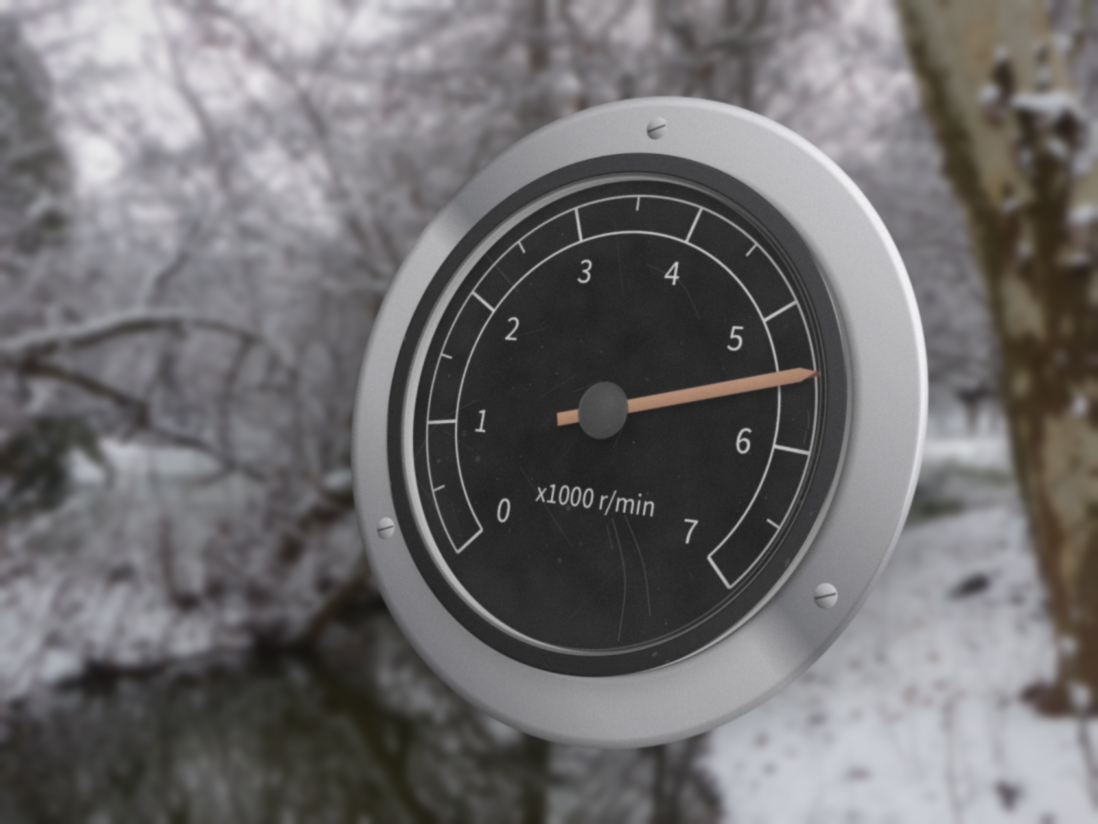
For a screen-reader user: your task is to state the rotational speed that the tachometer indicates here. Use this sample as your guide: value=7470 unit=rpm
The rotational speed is value=5500 unit=rpm
